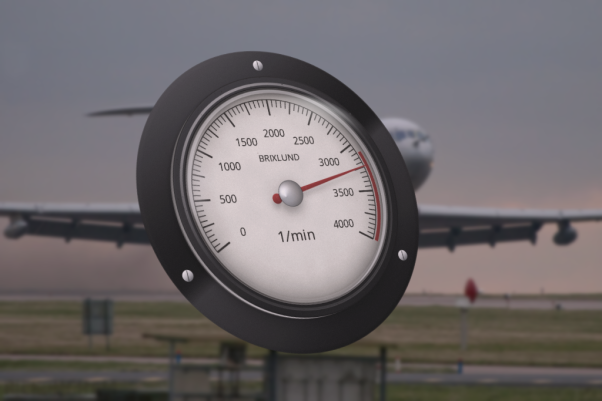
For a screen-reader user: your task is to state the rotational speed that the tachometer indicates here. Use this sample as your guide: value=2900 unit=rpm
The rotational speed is value=3250 unit=rpm
